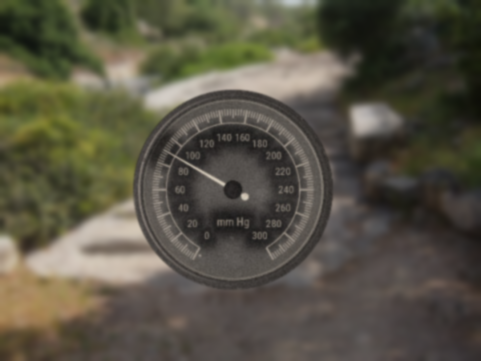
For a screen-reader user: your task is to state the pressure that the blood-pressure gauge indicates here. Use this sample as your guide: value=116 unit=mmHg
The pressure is value=90 unit=mmHg
